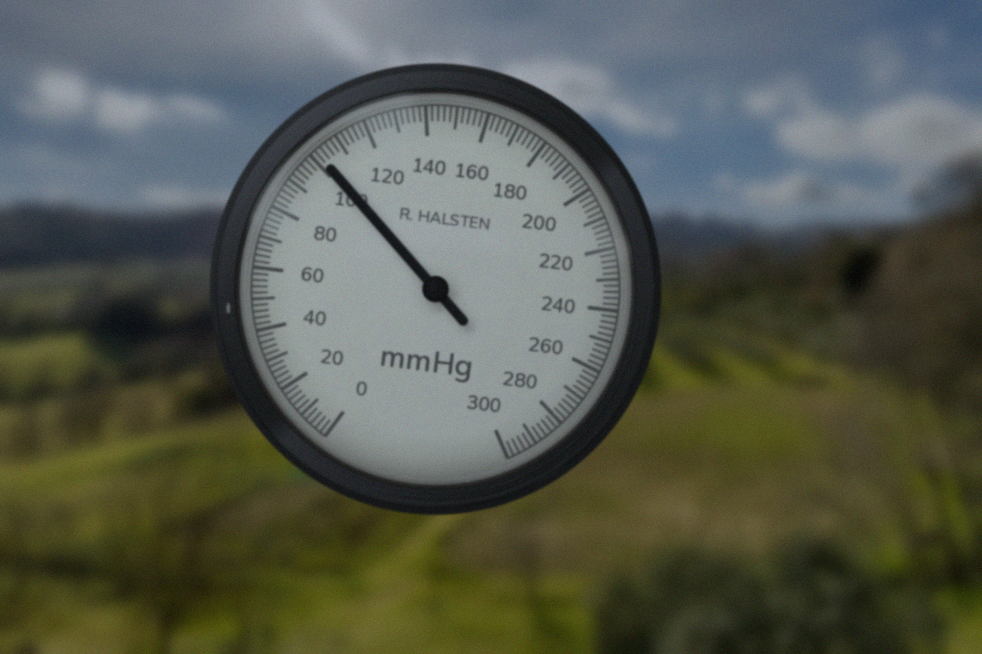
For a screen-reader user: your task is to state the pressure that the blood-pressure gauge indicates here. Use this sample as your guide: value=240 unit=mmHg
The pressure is value=102 unit=mmHg
